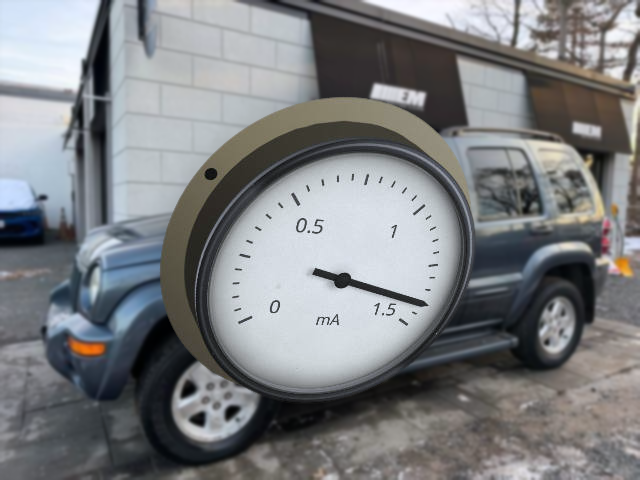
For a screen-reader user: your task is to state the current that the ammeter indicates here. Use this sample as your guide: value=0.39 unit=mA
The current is value=1.4 unit=mA
